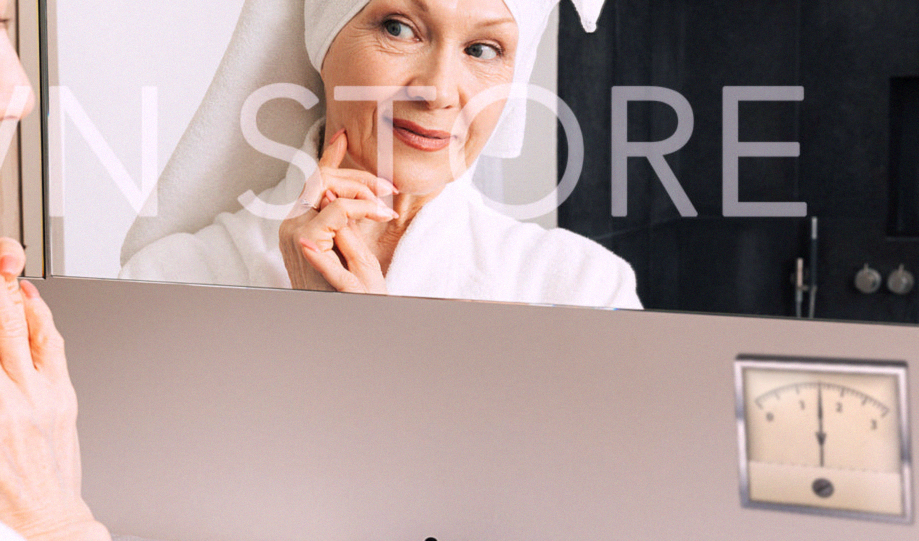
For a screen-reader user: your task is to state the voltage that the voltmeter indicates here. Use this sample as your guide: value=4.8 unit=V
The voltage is value=1.5 unit=V
